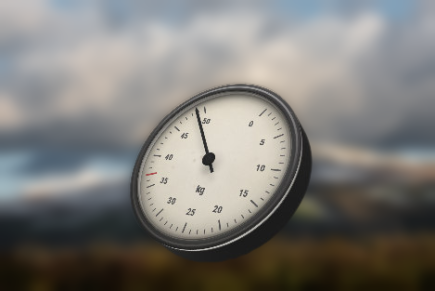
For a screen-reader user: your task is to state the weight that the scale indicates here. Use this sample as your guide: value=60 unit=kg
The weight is value=49 unit=kg
